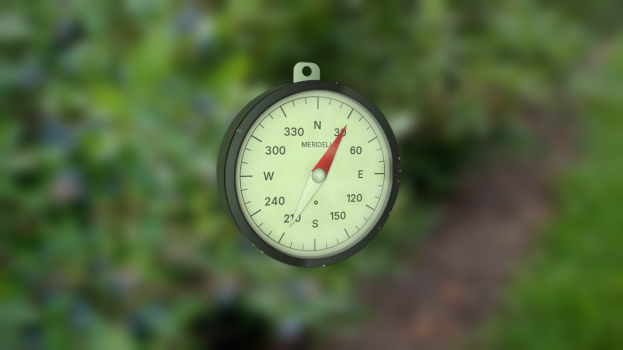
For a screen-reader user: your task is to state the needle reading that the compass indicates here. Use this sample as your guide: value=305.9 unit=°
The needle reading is value=30 unit=°
